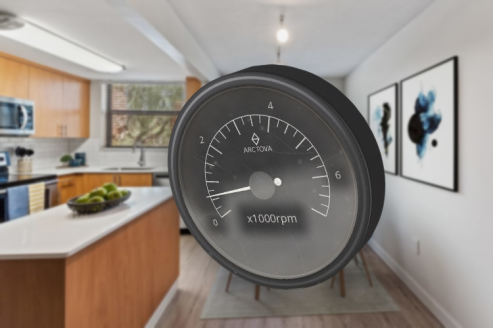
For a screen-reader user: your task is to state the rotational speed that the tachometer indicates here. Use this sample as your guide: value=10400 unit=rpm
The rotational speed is value=625 unit=rpm
